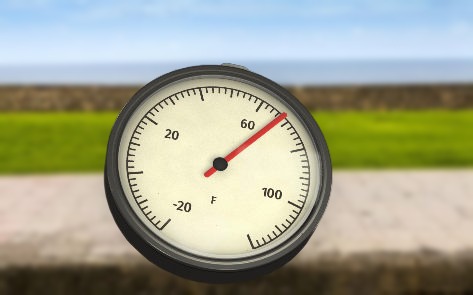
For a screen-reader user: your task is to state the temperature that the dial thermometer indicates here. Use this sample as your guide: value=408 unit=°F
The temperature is value=68 unit=°F
